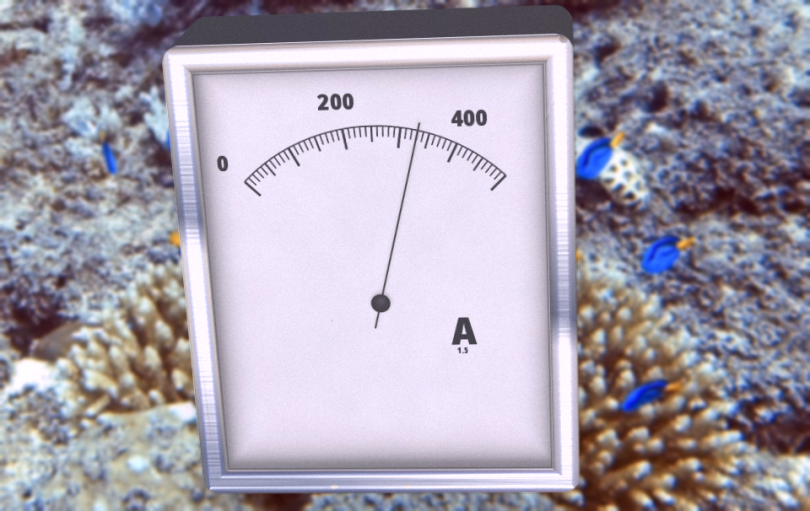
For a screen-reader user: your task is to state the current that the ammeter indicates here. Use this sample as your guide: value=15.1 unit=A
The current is value=330 unit=A
